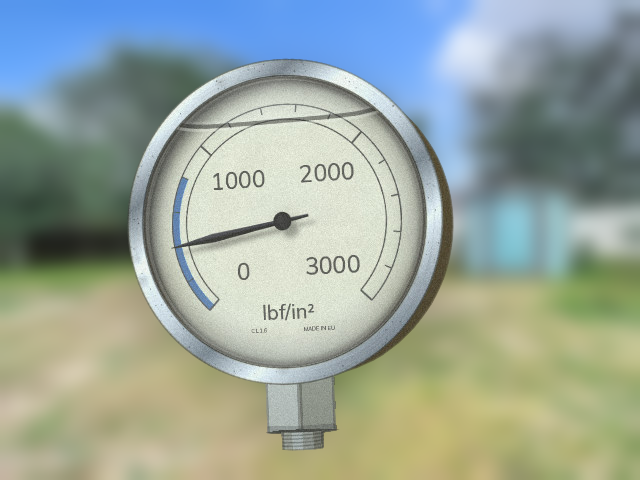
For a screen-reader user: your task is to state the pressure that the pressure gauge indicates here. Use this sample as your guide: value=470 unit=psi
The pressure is value=400 unit=psi
